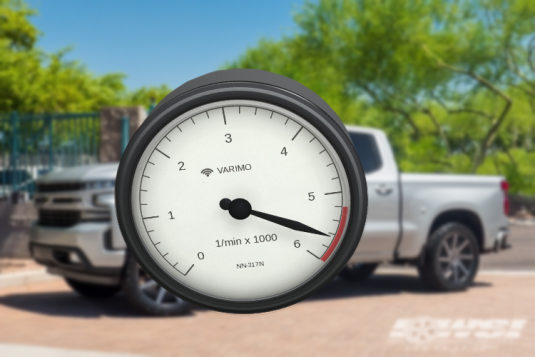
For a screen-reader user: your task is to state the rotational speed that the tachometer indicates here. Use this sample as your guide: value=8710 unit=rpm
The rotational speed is value=5600 unit=rpm
